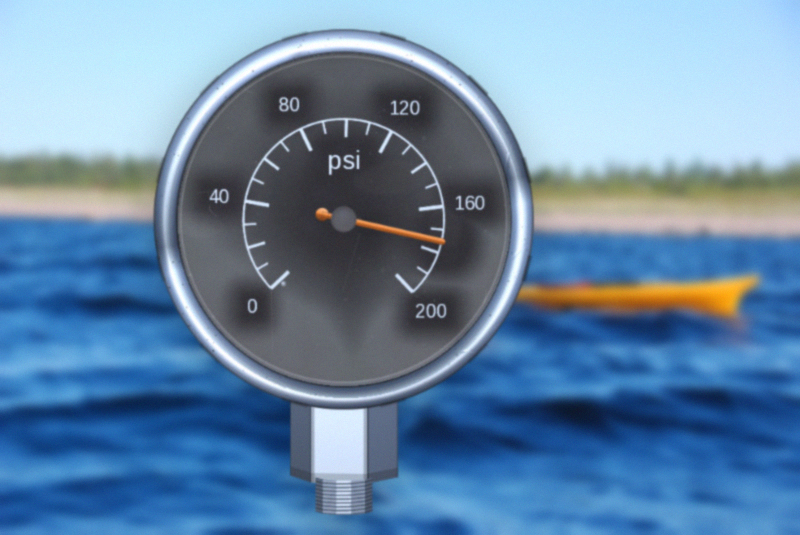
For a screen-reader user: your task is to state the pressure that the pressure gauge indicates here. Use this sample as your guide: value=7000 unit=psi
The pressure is value=175 unit=psi
